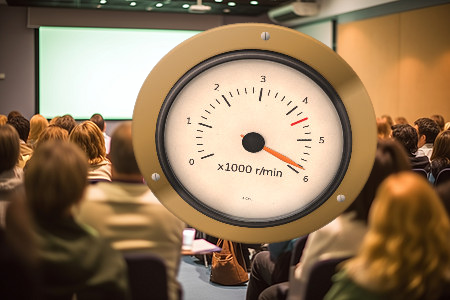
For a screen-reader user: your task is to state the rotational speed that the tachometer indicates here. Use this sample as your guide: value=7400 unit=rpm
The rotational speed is value=5800 unit=rpm
